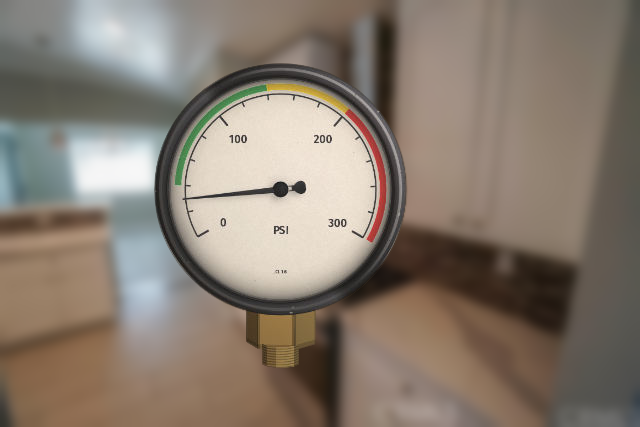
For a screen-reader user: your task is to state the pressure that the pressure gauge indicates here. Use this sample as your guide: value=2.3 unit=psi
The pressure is value=30 unit=psi
